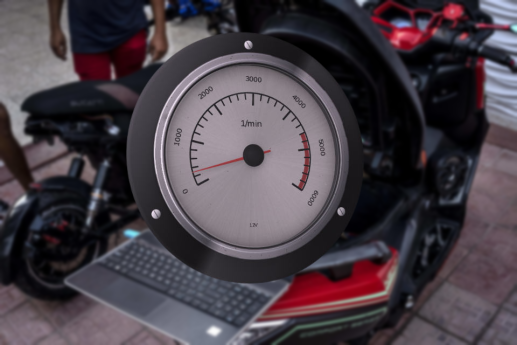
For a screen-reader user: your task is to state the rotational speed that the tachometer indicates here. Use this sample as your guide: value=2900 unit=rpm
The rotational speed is value=300 unit=rpm
